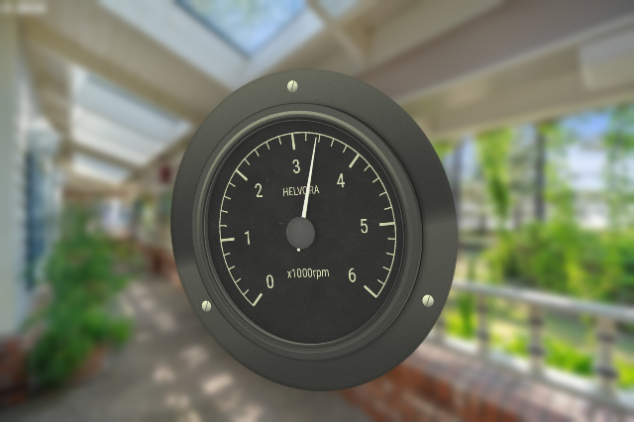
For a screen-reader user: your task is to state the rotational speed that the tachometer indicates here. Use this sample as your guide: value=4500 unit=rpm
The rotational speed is value=3400 unit=rpm
